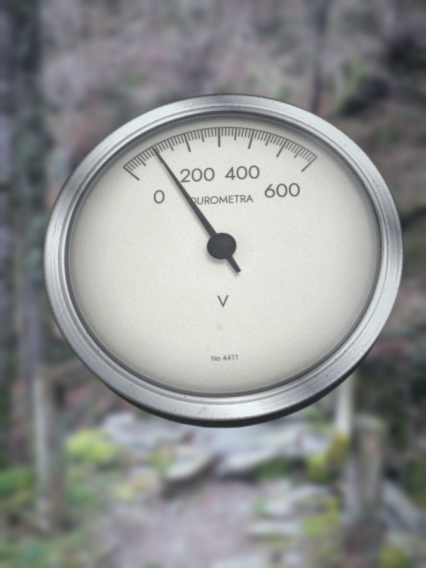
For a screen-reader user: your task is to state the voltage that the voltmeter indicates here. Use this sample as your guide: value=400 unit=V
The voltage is value=100 unit=V
